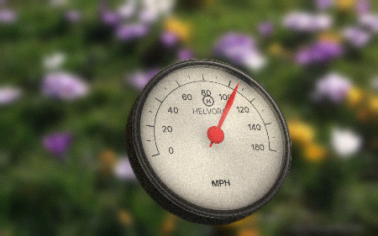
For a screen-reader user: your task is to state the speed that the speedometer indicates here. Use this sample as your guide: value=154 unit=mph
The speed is value=105 unit=mph
